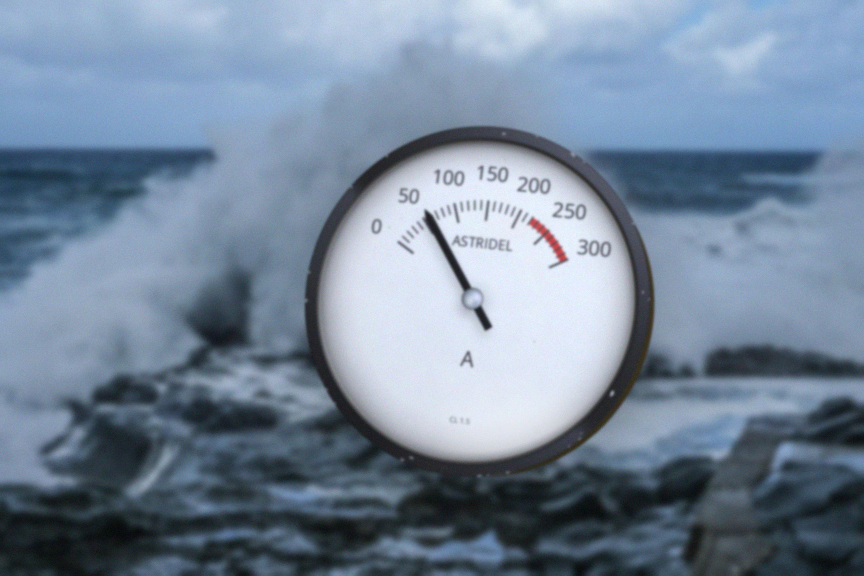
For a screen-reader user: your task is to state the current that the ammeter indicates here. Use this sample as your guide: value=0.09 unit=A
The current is value=60 unit=A
